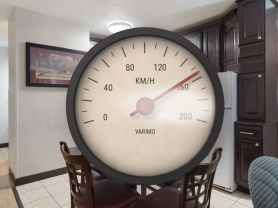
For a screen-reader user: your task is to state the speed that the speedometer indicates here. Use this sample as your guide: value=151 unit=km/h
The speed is value=155 unit=km/h
